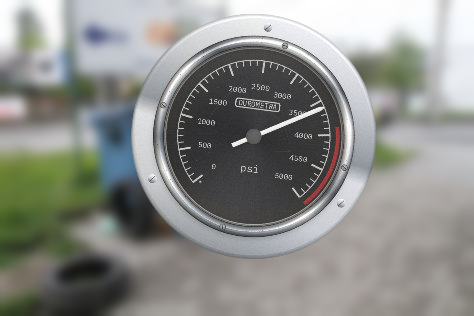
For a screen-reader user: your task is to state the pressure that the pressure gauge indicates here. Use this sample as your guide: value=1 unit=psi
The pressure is value=3600 unit=psi
